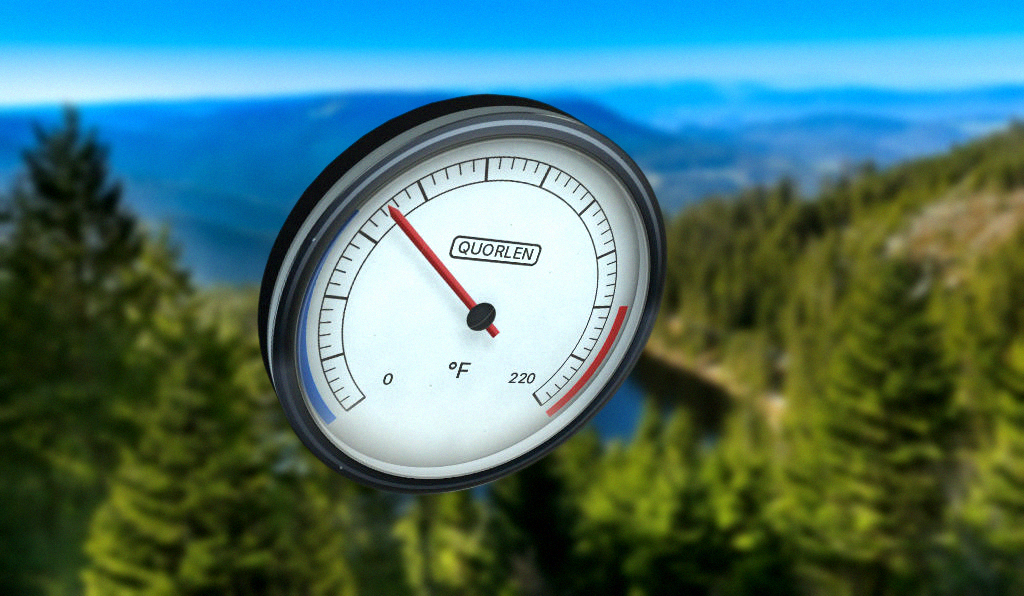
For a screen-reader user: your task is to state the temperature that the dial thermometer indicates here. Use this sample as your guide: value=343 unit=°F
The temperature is value=70 unit=°F
